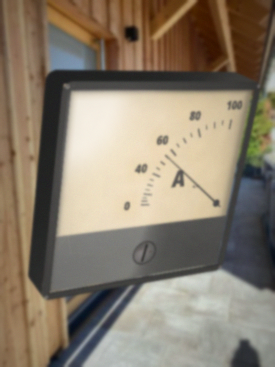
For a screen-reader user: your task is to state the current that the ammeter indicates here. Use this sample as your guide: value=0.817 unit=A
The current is value=55 unit=A
